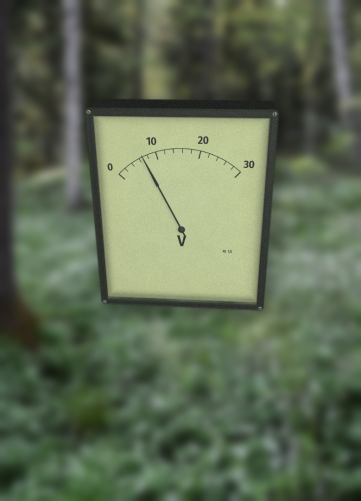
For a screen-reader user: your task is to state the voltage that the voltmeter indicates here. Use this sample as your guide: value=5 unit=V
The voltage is value=7 unit=V
